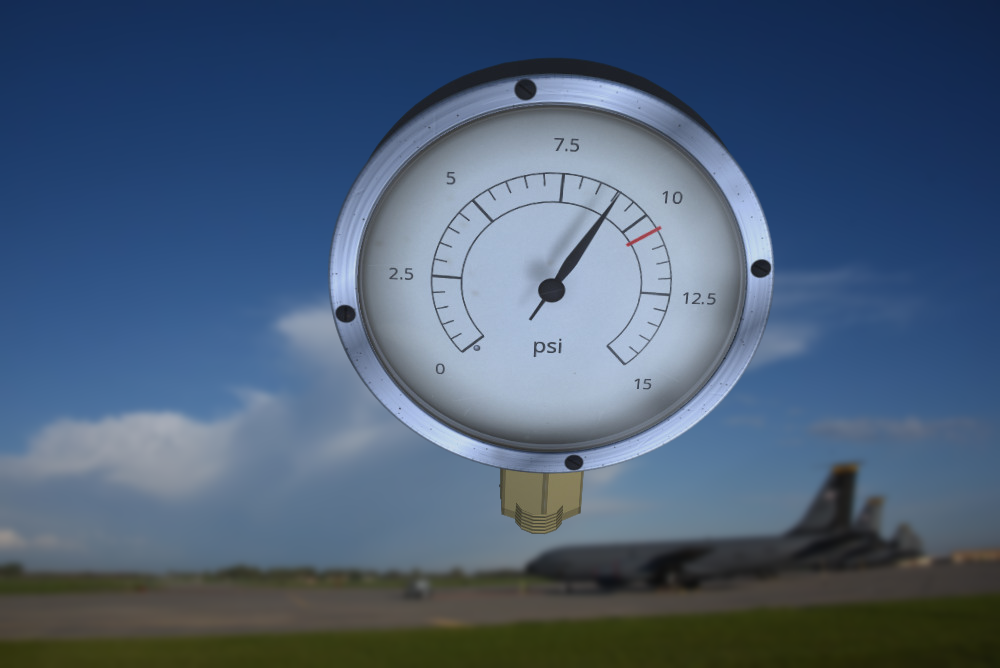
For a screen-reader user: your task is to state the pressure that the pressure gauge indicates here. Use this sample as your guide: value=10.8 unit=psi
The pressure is value=9 unit=psi
